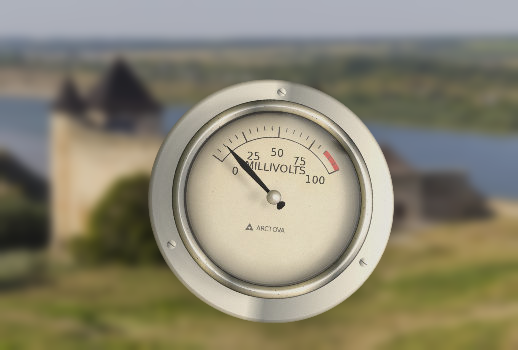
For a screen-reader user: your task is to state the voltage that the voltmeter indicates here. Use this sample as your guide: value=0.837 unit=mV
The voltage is value=10 unit=mV
